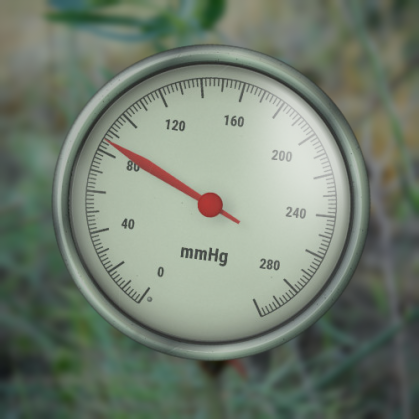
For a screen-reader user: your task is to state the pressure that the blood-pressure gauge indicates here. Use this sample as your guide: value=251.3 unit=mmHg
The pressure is value=86 unit=mmHg
